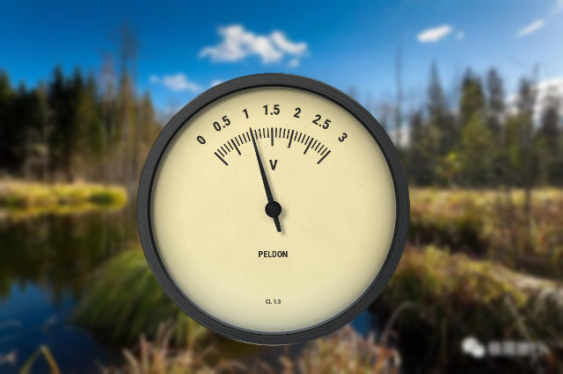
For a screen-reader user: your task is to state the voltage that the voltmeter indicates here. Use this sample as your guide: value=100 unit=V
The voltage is value=1 unit=V
